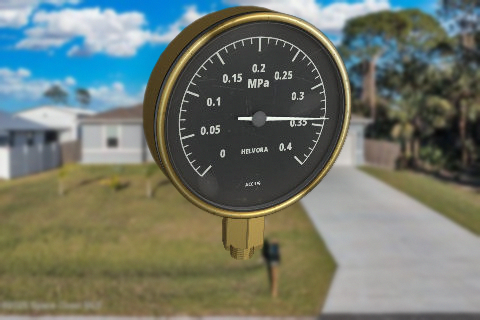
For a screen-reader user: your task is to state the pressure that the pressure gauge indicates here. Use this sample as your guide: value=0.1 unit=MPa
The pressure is value=0.34 unit=MPa
